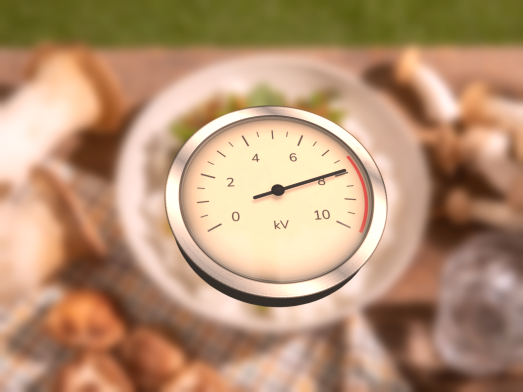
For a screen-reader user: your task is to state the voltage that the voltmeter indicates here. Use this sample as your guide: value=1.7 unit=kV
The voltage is value=8 unit=kV
